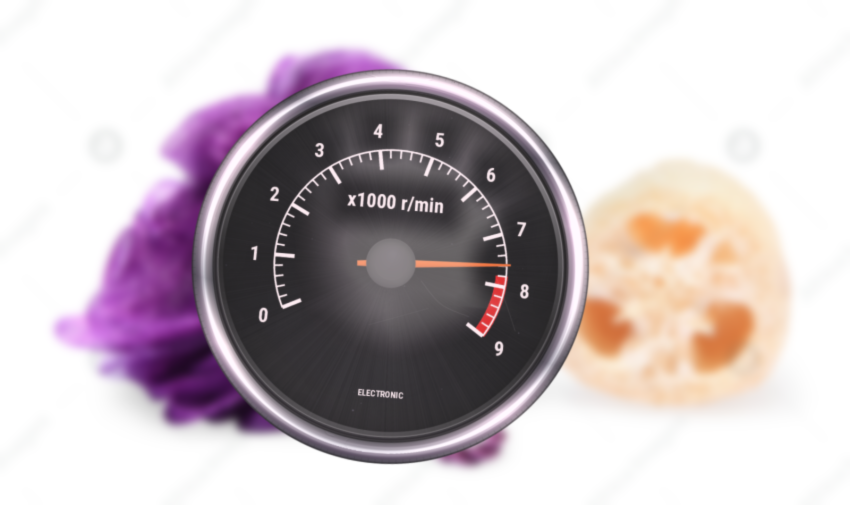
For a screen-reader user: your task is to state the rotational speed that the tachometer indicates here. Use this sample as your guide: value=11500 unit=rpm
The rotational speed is value=7600 unit=rpm
